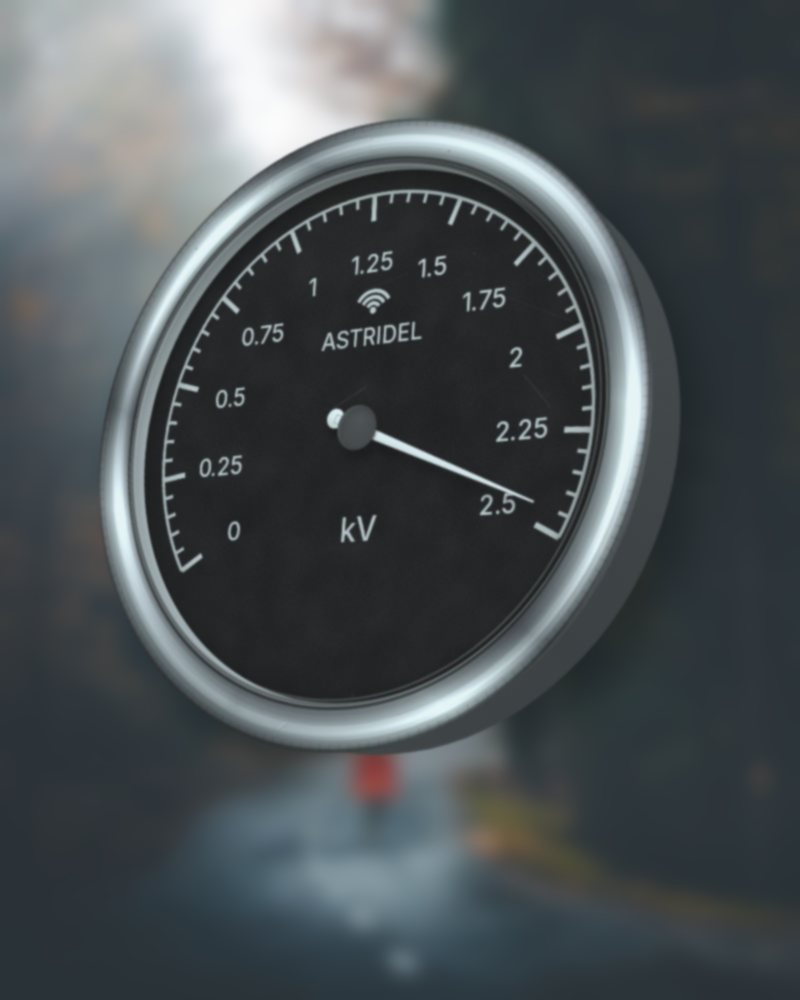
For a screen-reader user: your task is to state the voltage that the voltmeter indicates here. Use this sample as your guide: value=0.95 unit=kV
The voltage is value=2.45 unit=kV
